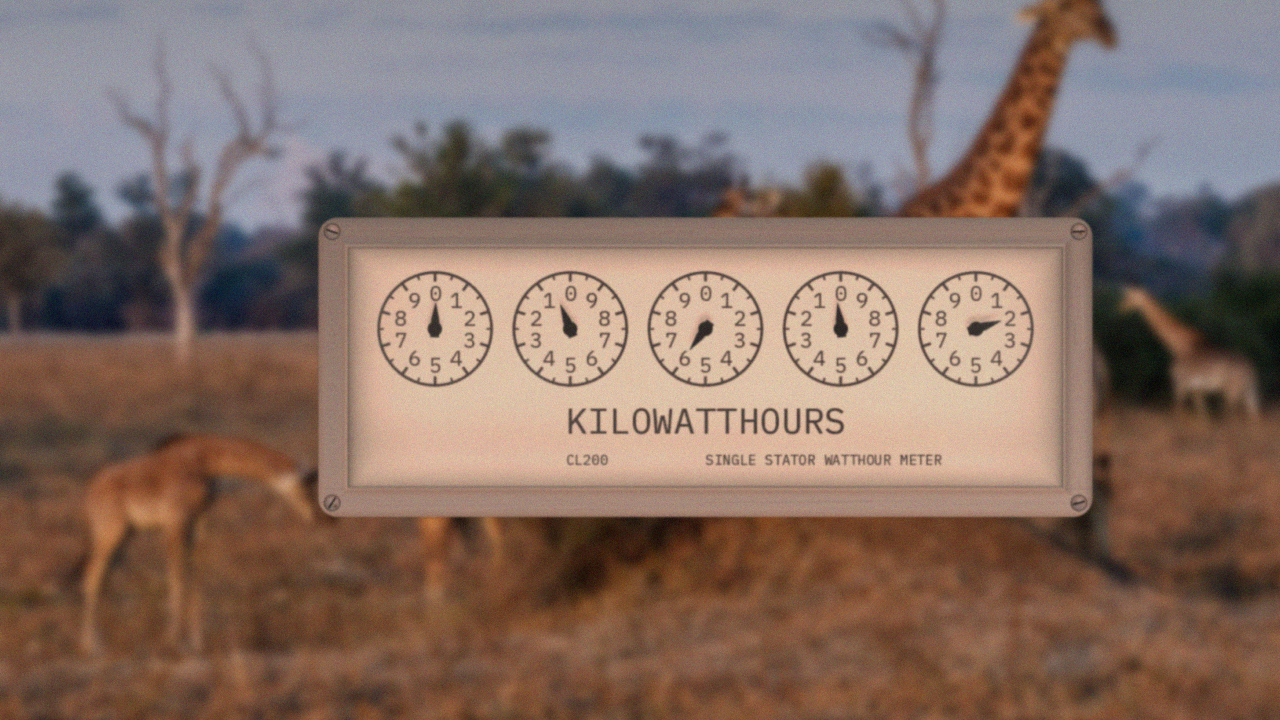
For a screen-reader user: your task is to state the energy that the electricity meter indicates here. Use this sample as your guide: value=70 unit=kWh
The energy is value=602 unit=kWh
